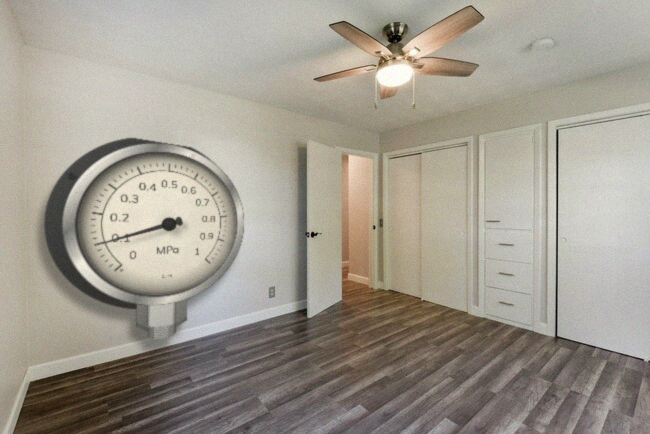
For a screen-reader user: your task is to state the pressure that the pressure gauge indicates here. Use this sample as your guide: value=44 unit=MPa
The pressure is value=0.1 unit=MPa
